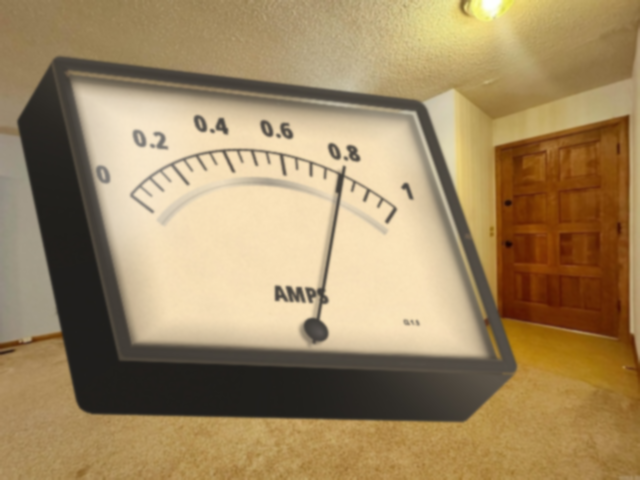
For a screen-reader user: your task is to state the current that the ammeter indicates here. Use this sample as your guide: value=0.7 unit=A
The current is value=0.8 unit=A
